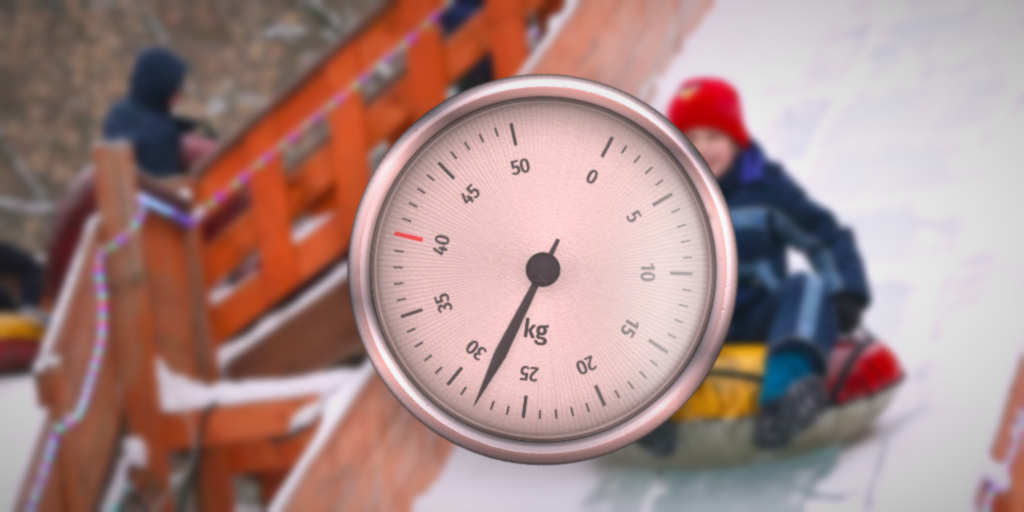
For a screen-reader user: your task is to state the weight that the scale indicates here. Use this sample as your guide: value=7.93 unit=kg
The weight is value=28 unit=kg
